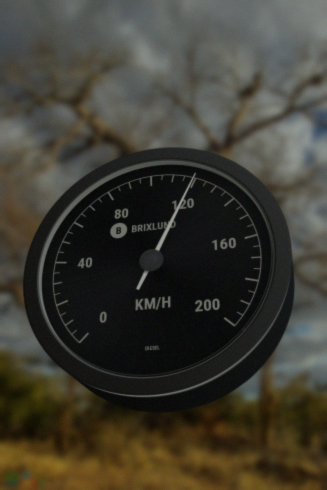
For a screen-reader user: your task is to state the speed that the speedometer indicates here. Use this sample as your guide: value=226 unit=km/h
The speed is value=120 unit=km/h
